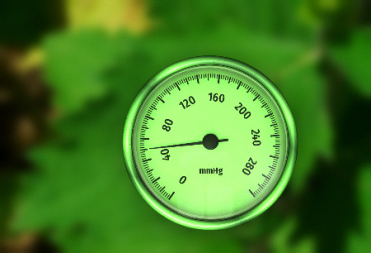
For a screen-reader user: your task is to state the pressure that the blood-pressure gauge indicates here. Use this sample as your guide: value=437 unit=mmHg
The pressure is value=50 unit=mmHg
